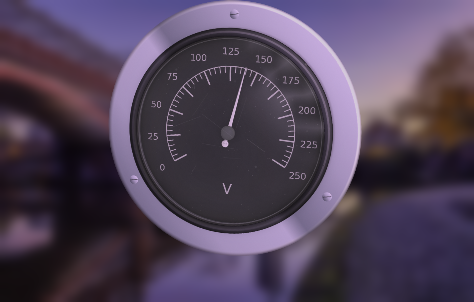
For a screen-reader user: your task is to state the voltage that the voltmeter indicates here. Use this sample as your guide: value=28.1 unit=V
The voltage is value=140 unit=V
